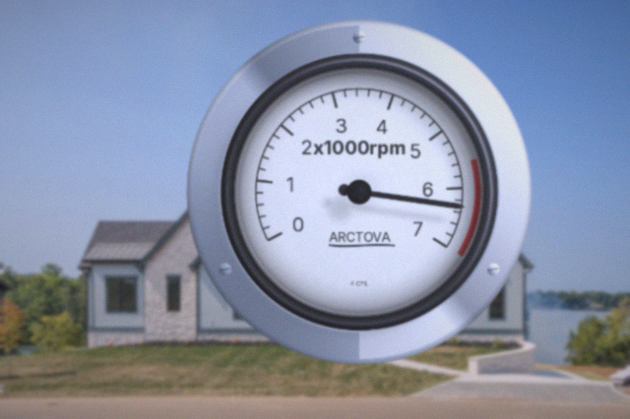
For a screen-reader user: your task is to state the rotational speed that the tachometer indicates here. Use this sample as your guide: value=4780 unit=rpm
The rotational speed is value=6300 unit=rpm
